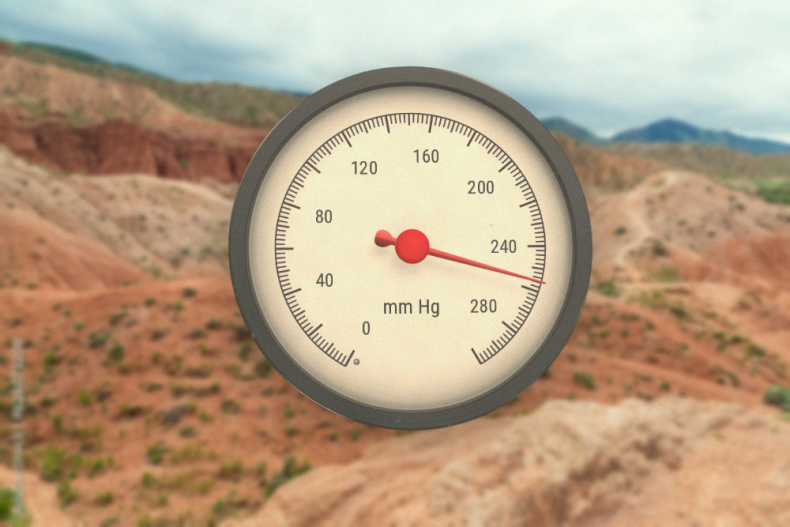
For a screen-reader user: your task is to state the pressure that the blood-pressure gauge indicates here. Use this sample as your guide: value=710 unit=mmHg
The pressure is value=256 unit=mmHg
